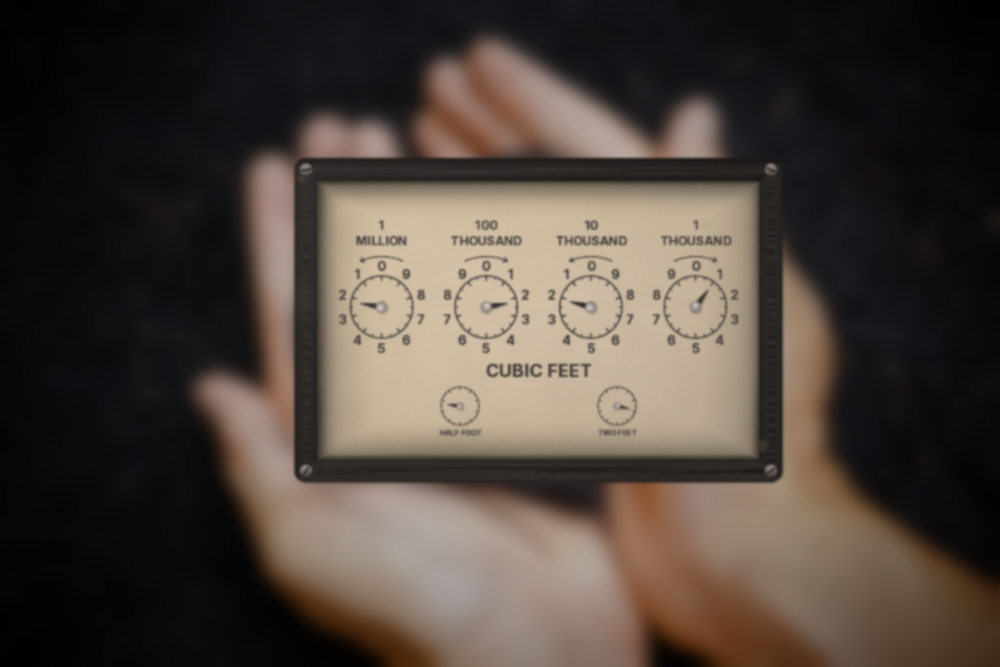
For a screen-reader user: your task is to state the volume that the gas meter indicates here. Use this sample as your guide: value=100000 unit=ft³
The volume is value=222100 unit=ft³
